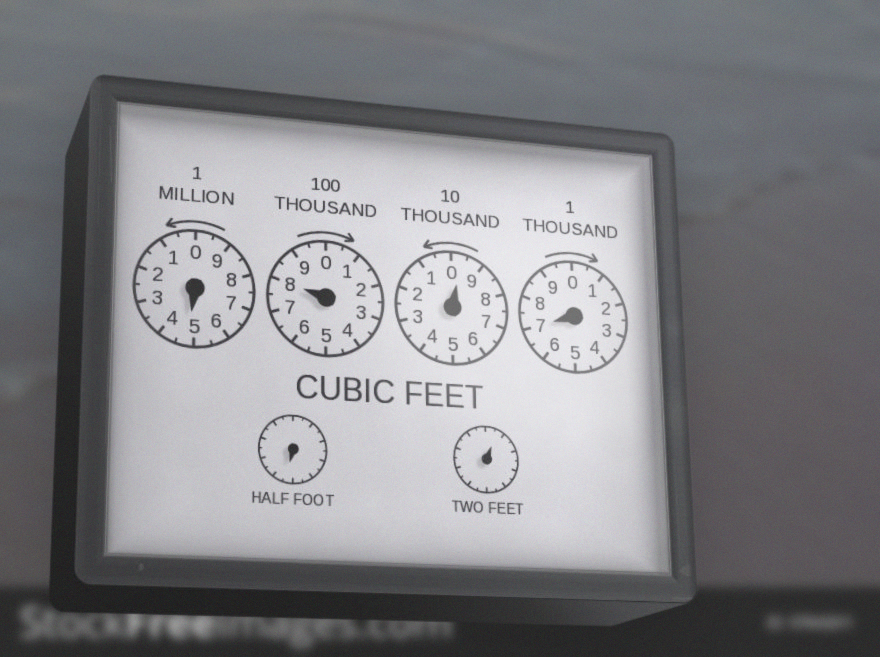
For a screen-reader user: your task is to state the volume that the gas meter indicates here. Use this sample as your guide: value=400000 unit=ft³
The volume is value=479700 unit=ft³
